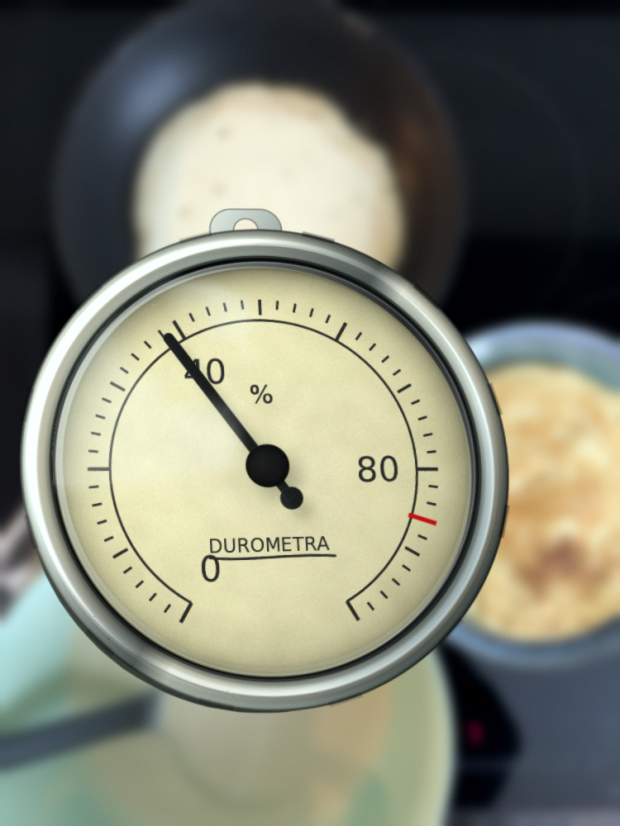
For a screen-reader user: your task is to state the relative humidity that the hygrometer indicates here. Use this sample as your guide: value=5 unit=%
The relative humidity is value=38 unit=%
